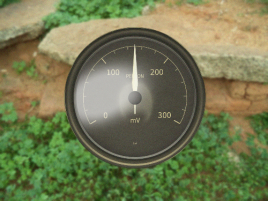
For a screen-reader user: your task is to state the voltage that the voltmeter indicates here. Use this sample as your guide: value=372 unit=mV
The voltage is value=150 unit=mV
